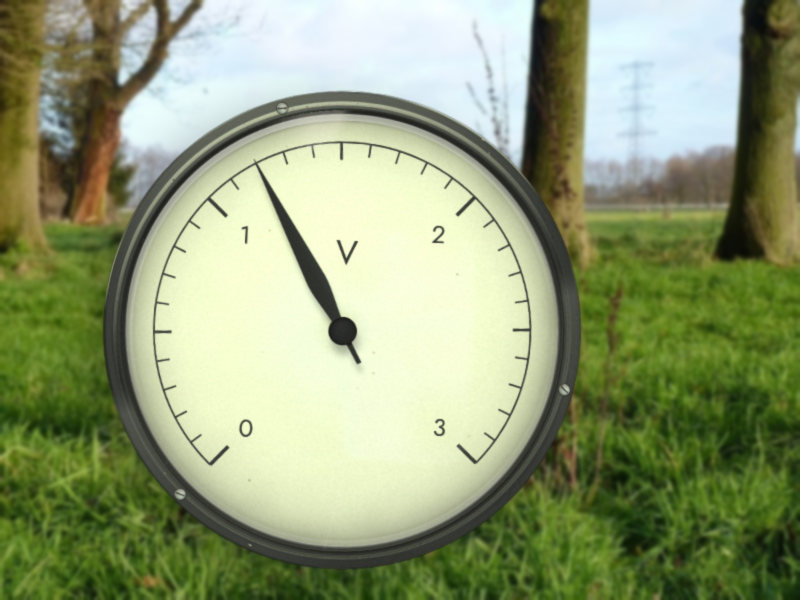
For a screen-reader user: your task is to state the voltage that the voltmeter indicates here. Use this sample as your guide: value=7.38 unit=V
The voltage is value=1.2 unit=V
